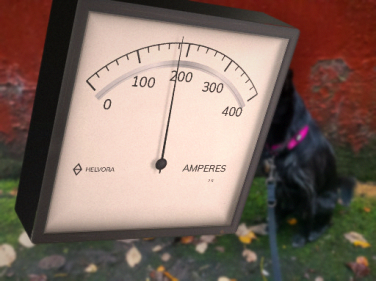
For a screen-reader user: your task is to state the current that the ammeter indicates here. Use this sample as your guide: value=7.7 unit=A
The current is value=180 unit=A
